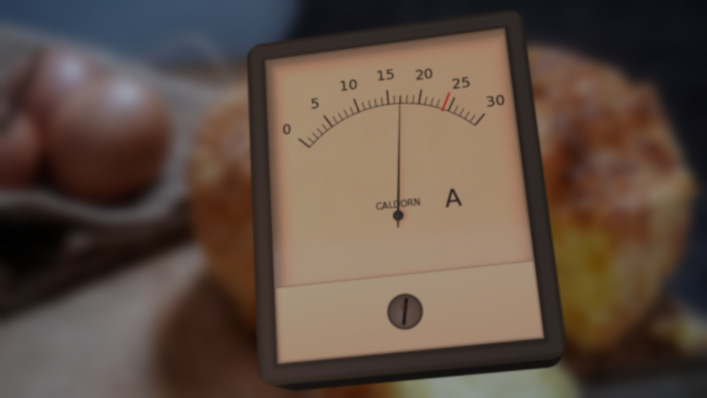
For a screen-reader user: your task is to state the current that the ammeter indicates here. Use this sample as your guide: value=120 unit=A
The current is value=17 unit=A
